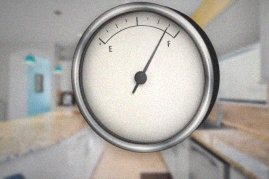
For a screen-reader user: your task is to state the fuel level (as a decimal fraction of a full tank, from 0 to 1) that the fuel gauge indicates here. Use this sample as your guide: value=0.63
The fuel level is value=0.875
